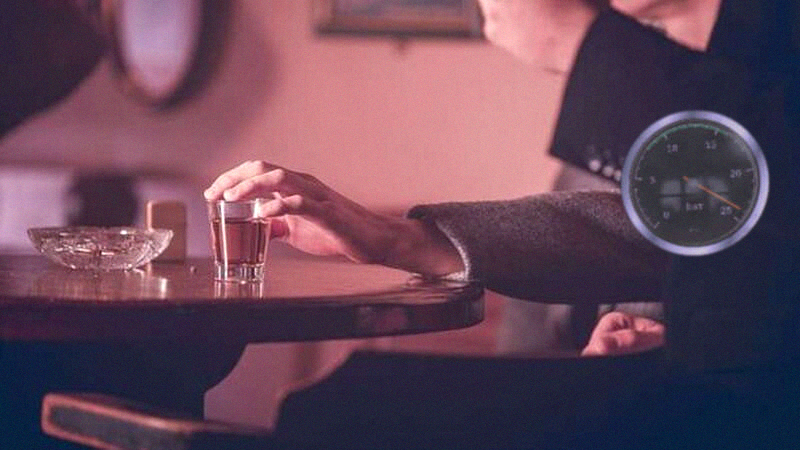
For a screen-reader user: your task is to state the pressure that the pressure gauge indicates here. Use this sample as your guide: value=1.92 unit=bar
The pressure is value=24 unit=bar
